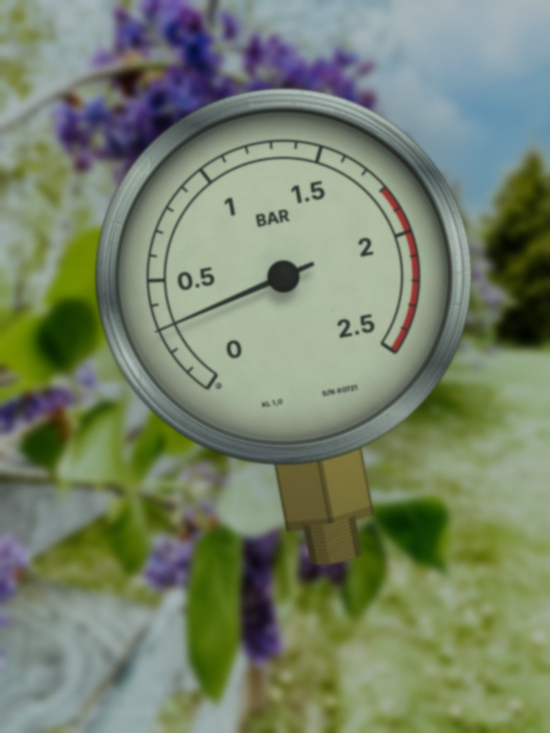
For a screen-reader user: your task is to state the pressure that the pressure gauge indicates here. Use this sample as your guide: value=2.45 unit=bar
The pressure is value=0.3 unit=bar
